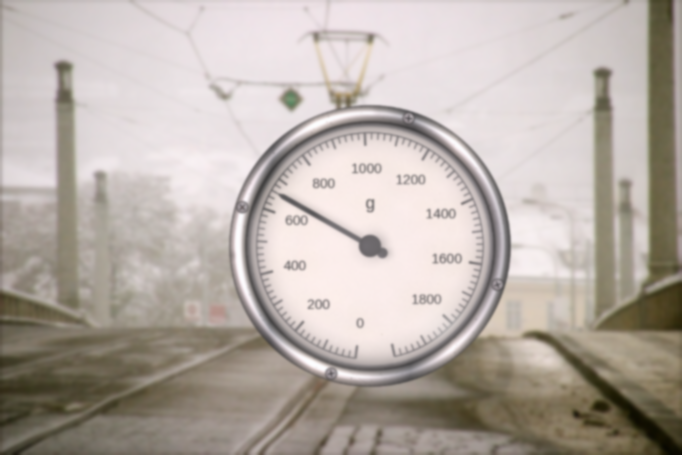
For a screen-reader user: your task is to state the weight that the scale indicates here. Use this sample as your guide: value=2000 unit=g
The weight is value=660 unit=g
